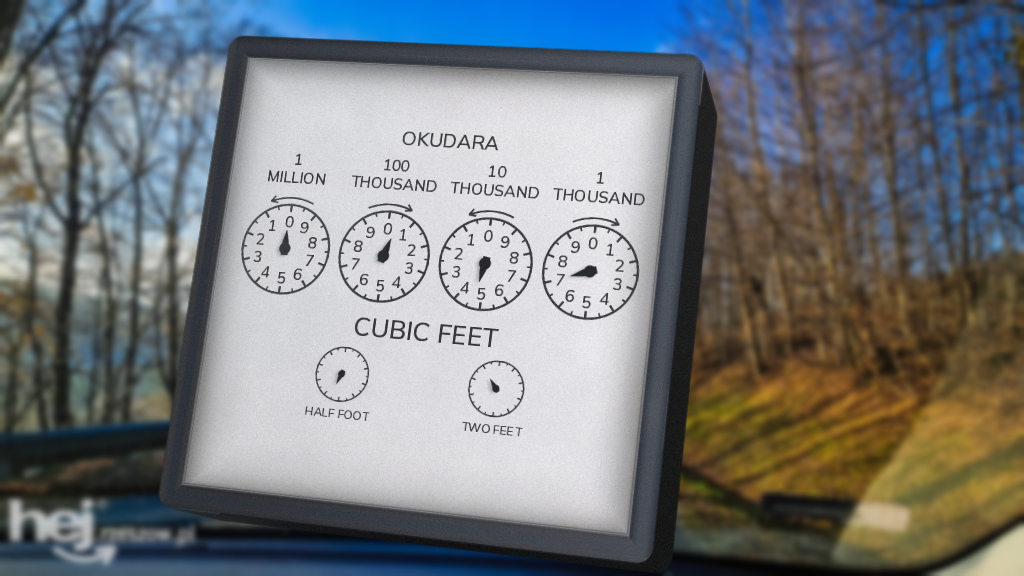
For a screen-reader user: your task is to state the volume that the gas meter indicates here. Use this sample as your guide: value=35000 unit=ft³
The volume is value=4700 unit=ft³
